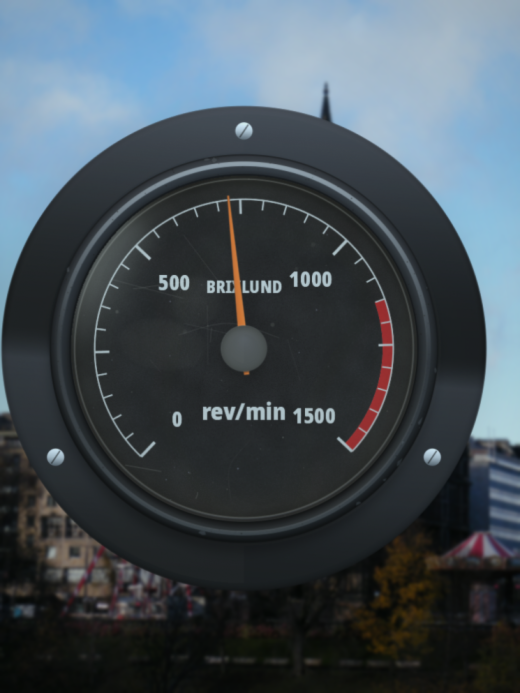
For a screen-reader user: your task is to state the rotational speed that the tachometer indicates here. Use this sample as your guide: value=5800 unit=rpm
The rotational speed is value=725 unit=rpm
